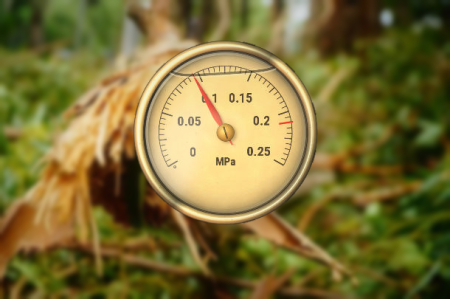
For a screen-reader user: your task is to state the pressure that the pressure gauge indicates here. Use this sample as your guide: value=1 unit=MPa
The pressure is value=0.095 unit=MPa
